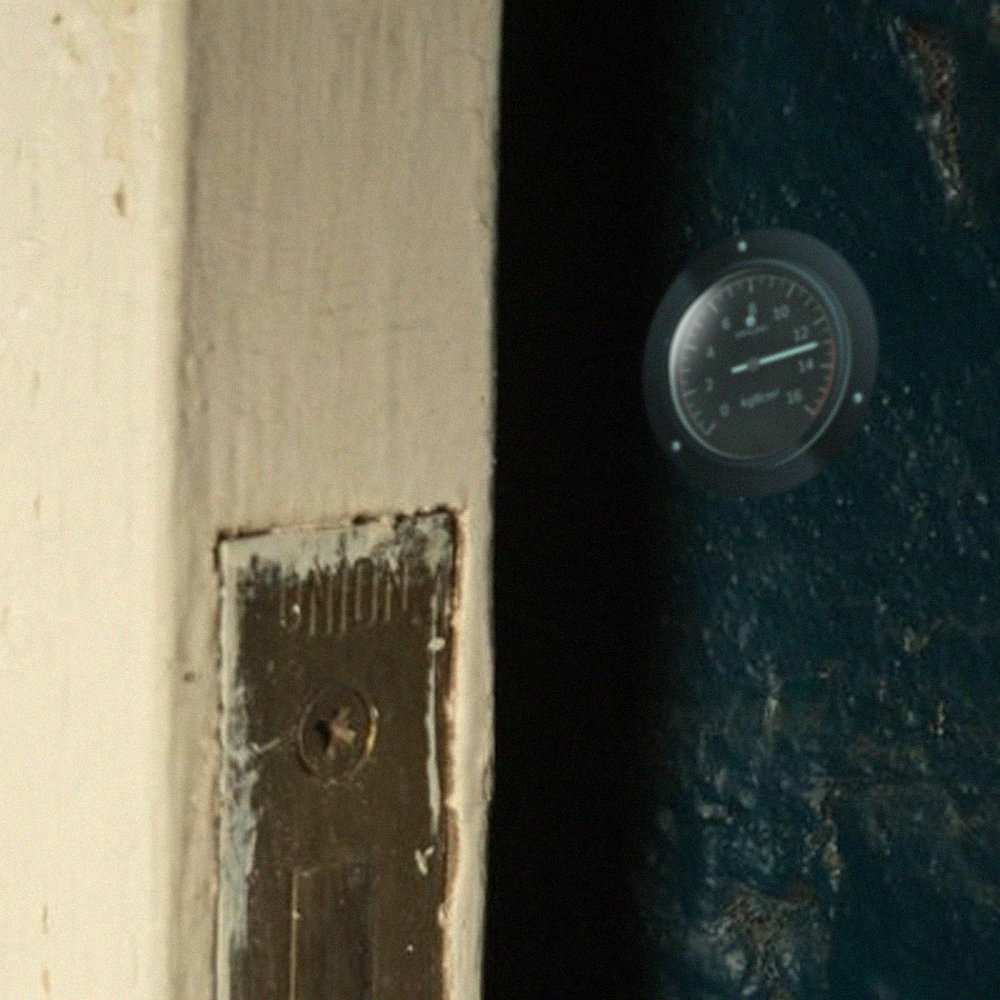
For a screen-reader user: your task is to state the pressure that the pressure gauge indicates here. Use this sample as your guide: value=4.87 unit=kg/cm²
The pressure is value=13 unit=kg/cm²
